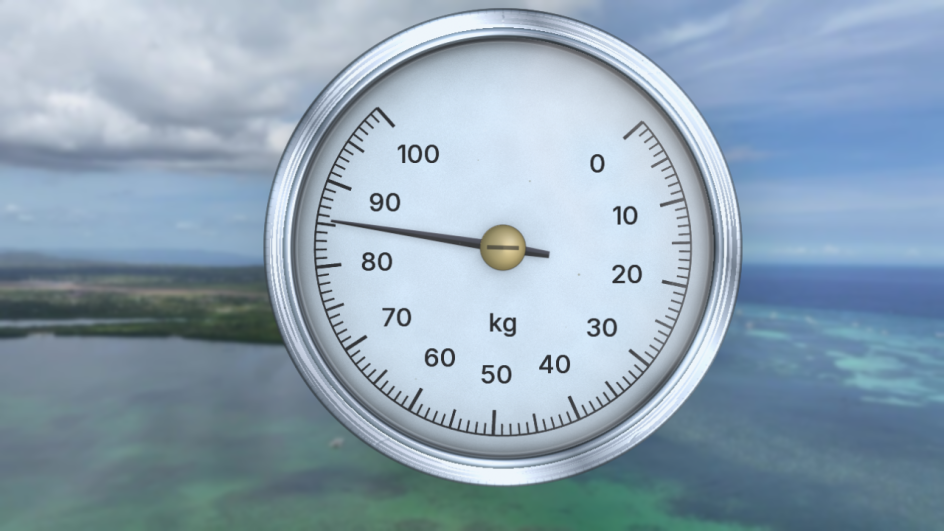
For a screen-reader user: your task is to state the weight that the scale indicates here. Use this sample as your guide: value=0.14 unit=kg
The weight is value=85.5 unit=kg
